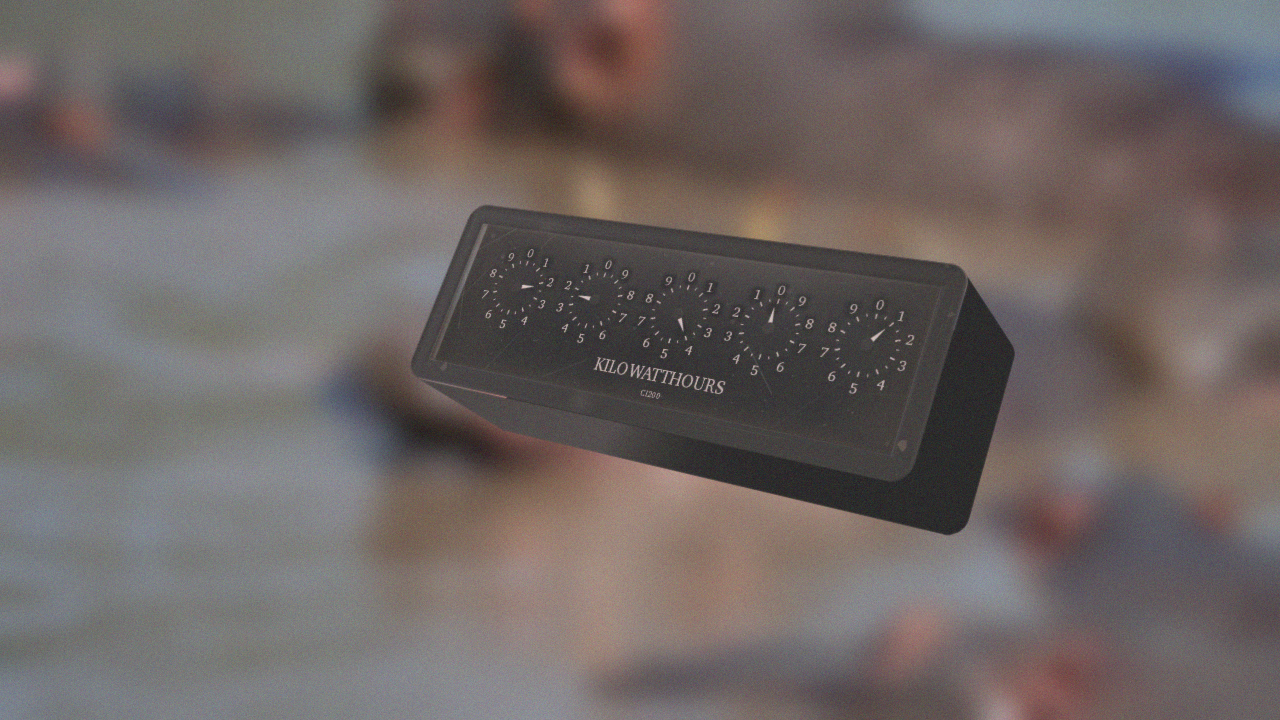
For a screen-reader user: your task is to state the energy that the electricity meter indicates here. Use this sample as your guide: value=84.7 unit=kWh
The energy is value=22401 unit=kWh
